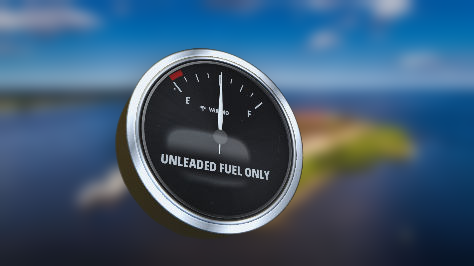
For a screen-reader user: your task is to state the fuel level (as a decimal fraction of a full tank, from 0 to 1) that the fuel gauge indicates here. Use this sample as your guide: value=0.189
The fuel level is value=0.5
